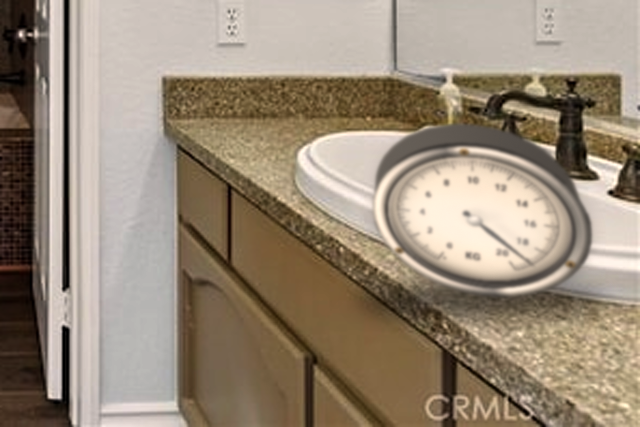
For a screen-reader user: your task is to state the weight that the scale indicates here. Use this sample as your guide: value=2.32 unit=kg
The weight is value=19 unit=kg
